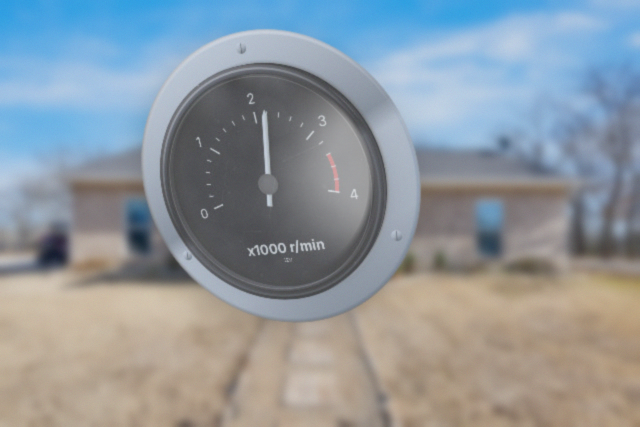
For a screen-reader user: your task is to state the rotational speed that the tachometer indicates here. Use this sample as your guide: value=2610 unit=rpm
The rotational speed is value=2200 unit=rpm
